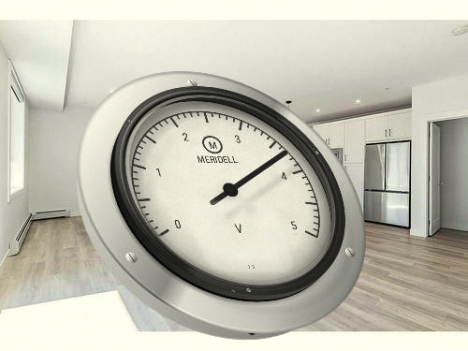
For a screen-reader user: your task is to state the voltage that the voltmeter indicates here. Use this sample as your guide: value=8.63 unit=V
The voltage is value=3.7 unit=V
